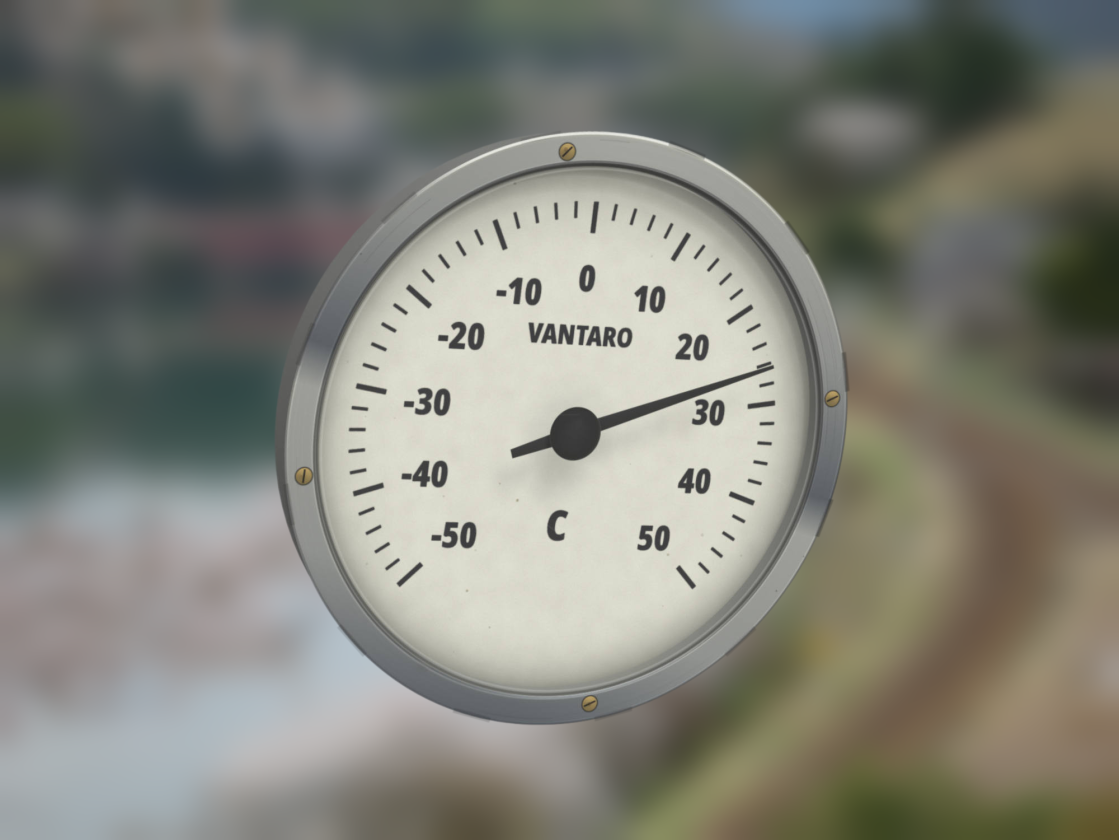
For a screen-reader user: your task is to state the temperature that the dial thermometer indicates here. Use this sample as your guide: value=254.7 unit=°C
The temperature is value=26 unit=°C
